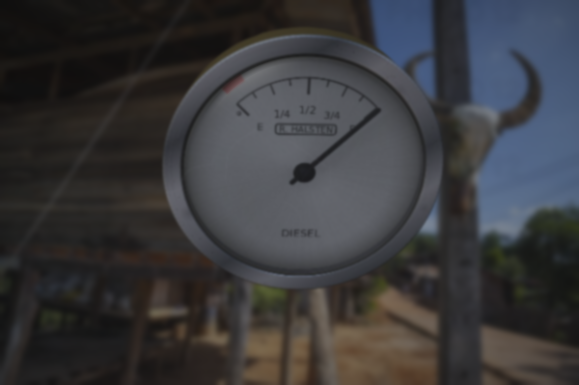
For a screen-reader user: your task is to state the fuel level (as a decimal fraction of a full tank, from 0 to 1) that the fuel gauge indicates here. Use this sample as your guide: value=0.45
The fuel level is value=1
